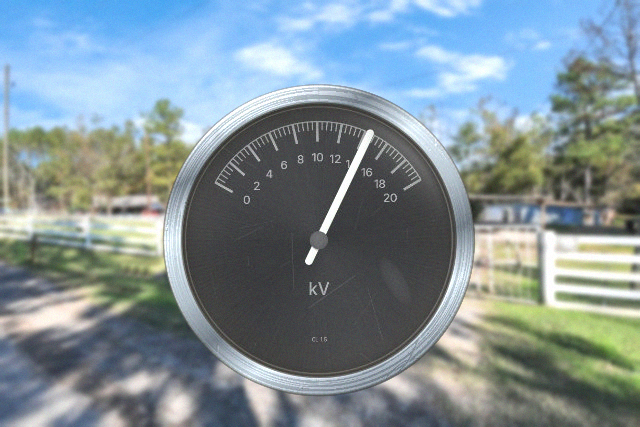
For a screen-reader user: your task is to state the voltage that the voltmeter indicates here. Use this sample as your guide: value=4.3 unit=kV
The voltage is value=14.4 unit=kV
